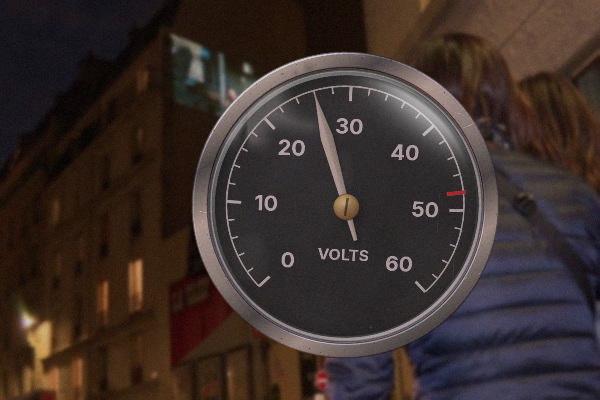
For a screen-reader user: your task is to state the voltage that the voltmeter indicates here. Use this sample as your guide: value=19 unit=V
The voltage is value=26 unit=V
